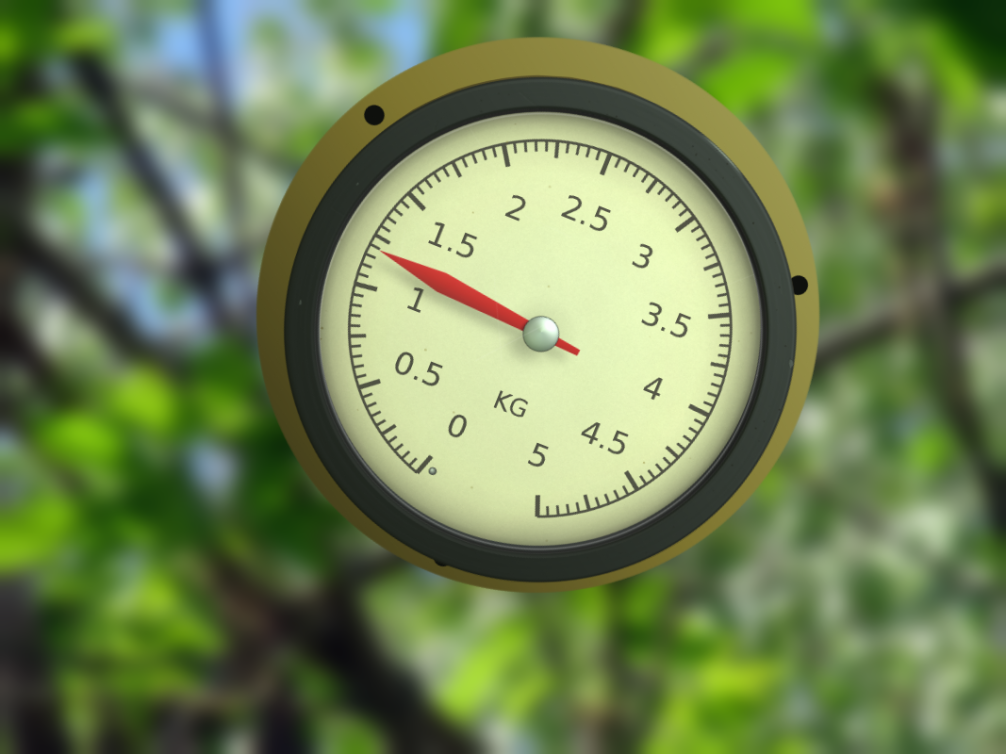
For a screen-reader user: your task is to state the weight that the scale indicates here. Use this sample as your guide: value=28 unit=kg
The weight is value=1.2 unit=kg
